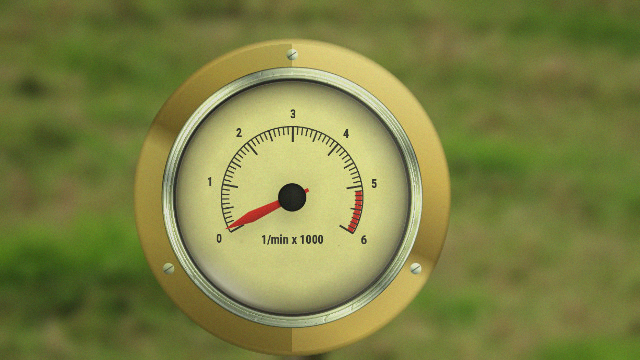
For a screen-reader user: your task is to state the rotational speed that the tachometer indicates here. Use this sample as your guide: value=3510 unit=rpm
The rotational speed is value=100 unit=rpm
